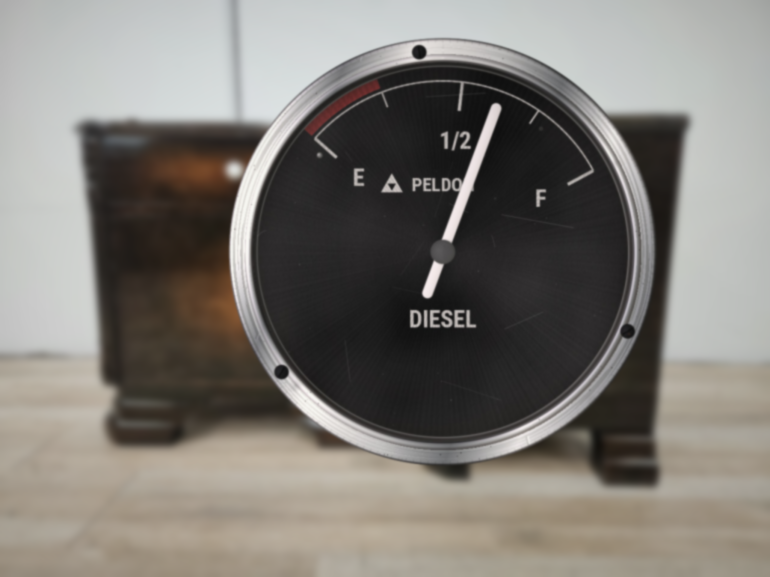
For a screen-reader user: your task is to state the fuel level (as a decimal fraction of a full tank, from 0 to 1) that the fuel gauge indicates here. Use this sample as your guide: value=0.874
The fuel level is value=0.625
